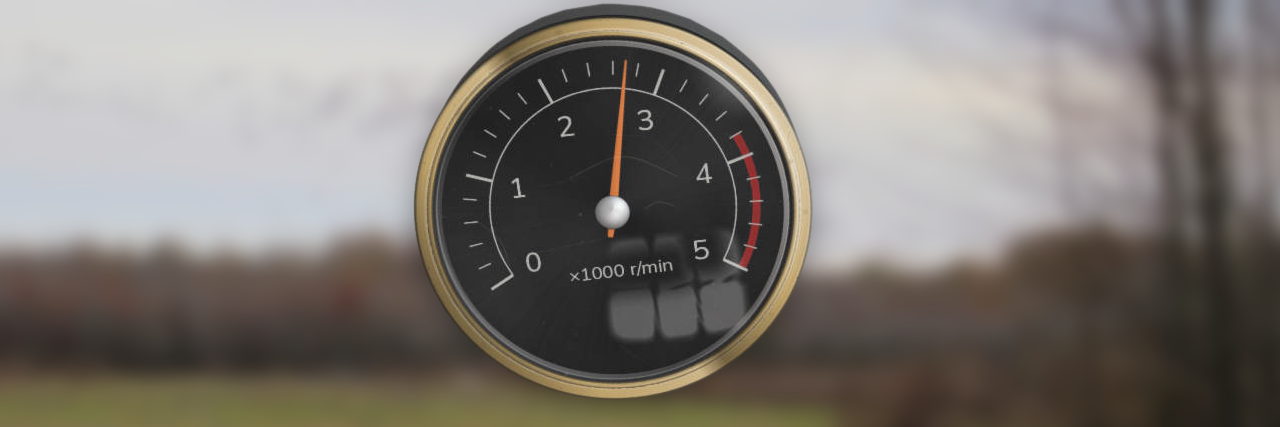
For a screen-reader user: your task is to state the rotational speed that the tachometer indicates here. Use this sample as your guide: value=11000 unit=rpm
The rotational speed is value=2700 unit=rpm
